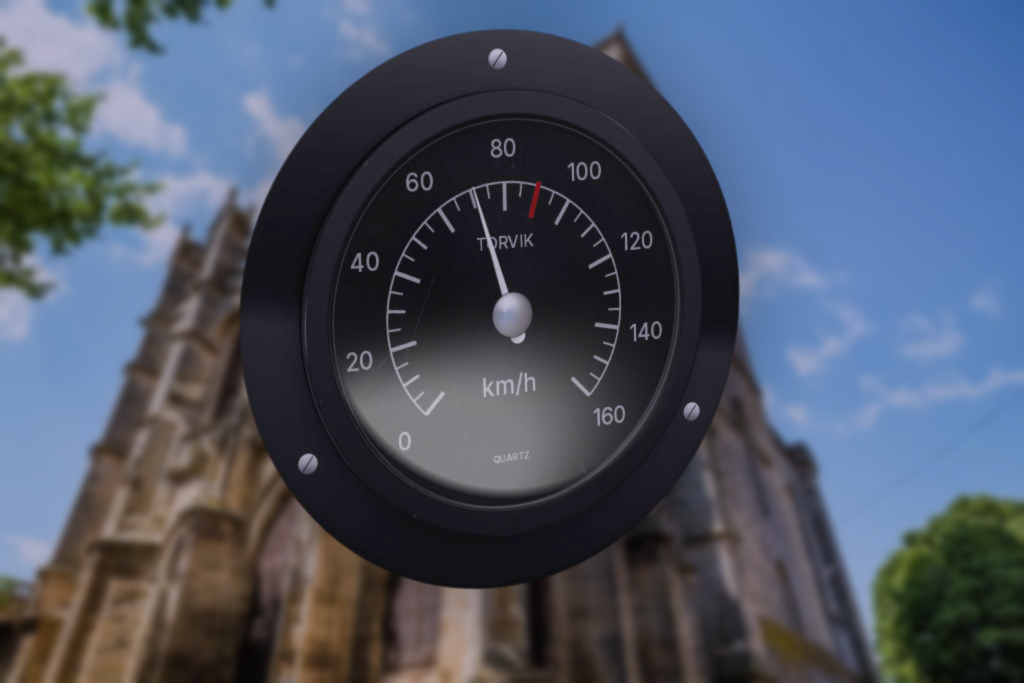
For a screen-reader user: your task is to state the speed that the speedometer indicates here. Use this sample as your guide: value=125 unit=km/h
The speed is value=70 unit=km/h
